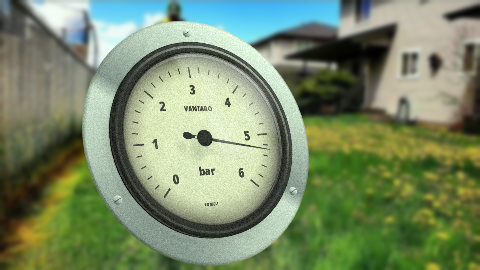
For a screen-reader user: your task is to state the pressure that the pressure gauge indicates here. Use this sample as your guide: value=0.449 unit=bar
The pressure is value=5.3 unit=bar
